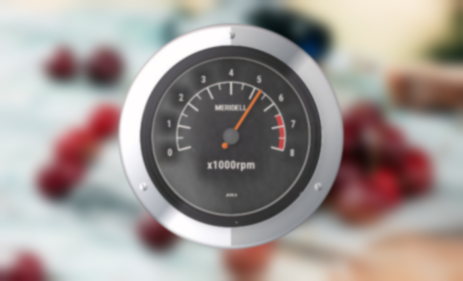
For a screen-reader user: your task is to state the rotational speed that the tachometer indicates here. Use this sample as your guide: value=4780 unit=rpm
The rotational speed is value=5250 unit=rpm
